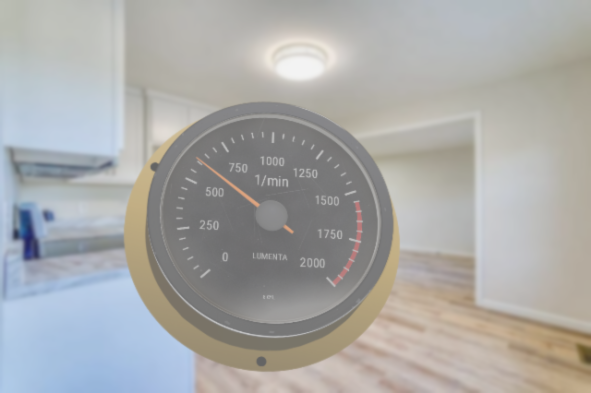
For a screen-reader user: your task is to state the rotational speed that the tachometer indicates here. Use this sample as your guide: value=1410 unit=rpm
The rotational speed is value=600 unit=rpm
